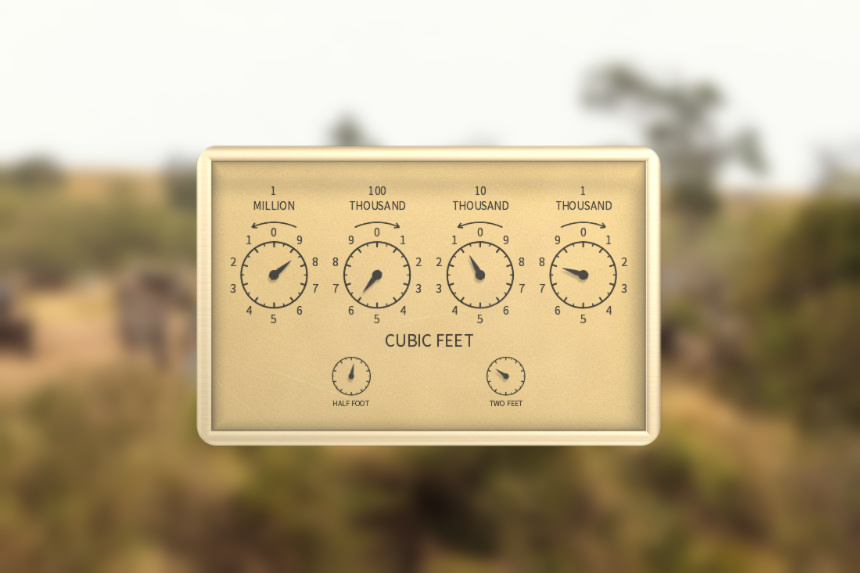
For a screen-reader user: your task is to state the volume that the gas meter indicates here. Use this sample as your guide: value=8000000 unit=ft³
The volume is value=860800 unit=ft³
